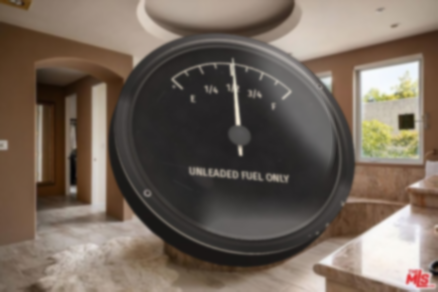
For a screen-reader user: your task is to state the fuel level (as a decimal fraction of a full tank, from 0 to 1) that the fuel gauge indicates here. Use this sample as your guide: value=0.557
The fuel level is value=0.5
